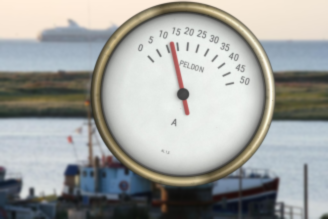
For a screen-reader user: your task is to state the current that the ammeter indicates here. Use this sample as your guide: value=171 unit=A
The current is value=12.5 unit=A
